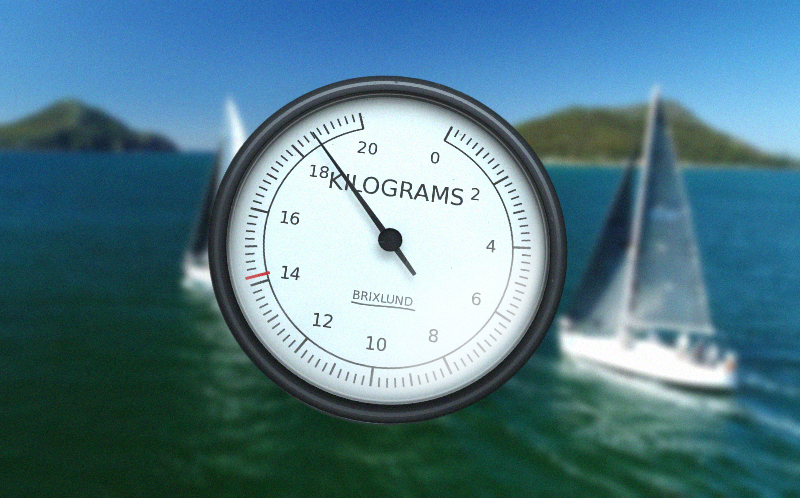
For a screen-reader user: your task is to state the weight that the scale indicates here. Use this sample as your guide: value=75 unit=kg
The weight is value=18.6 unit=kg
